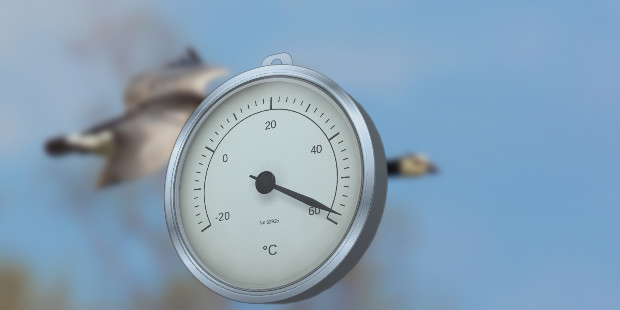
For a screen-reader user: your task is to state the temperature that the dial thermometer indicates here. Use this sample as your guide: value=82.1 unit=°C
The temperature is value=58 unit=°C
